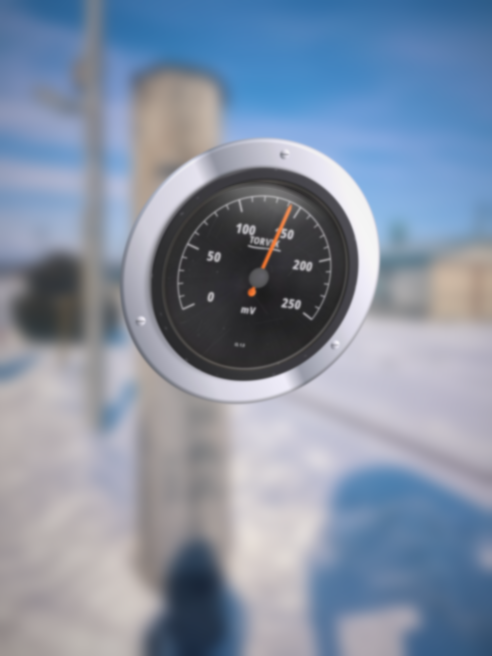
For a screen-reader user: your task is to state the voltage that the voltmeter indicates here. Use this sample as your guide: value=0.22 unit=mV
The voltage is value=140 unit=mV
